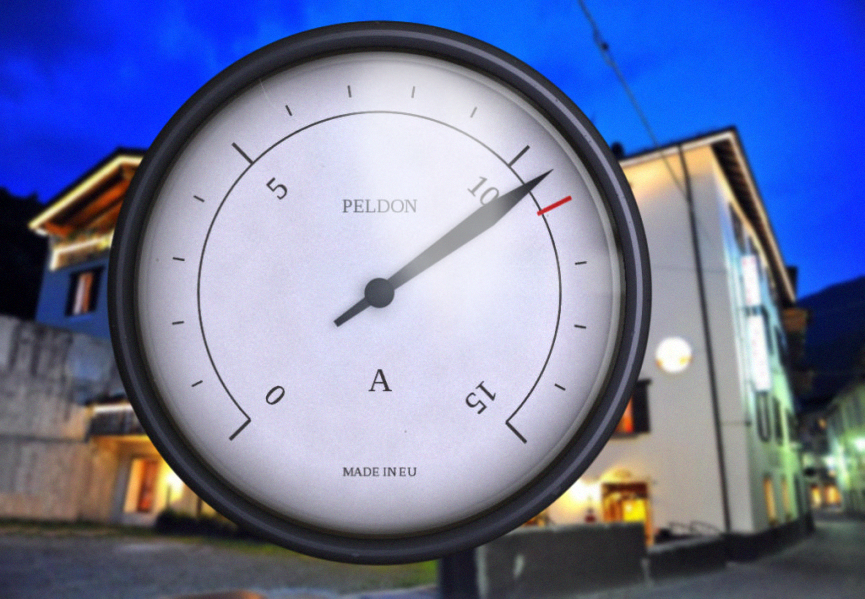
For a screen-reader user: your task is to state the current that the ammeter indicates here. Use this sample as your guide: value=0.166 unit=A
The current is value=10.5 unit=A
